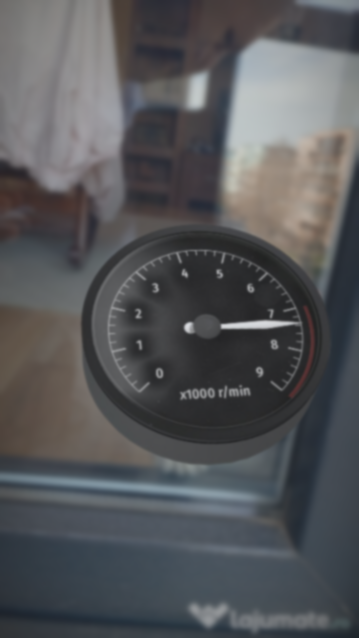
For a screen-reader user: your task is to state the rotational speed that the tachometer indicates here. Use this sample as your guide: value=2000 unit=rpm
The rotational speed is value=7400 unit=rpm
